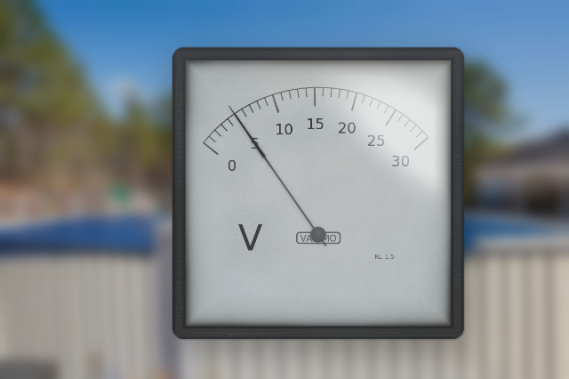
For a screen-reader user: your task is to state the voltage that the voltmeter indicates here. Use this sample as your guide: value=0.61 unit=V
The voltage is value=5 unit=V
